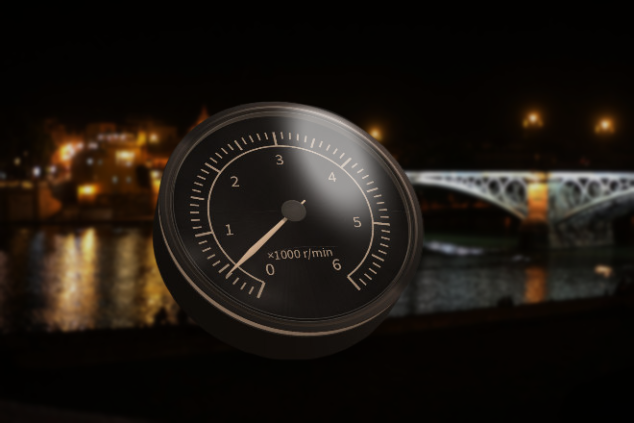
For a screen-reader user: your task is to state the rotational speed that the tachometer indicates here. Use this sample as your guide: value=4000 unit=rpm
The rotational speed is value=400 unit=rpm
